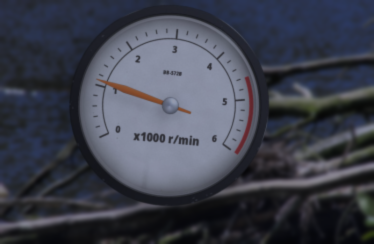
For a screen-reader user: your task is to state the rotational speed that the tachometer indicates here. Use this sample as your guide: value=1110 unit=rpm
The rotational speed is value=1100 unit=rpm
